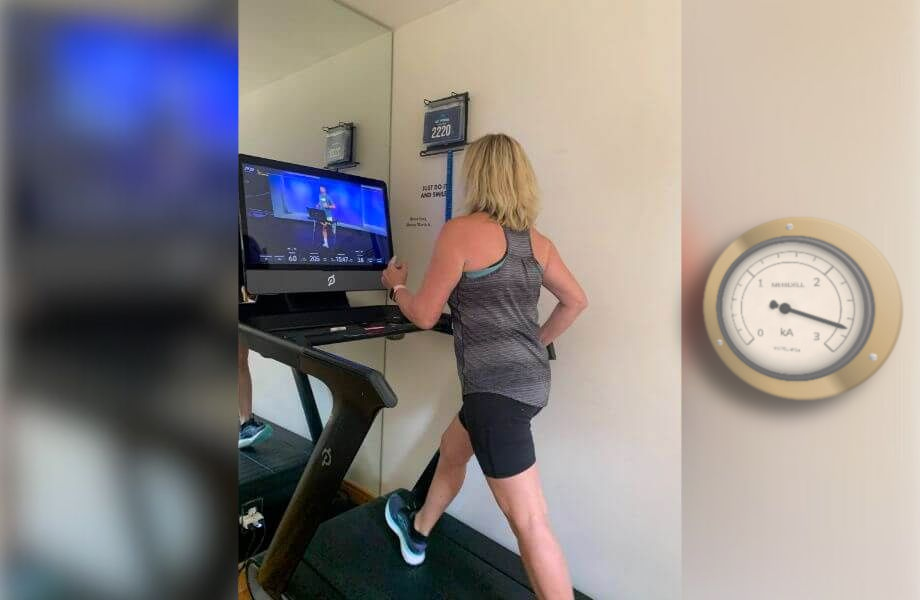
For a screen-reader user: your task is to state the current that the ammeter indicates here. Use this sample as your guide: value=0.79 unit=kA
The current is value=2.7 unit=kA
